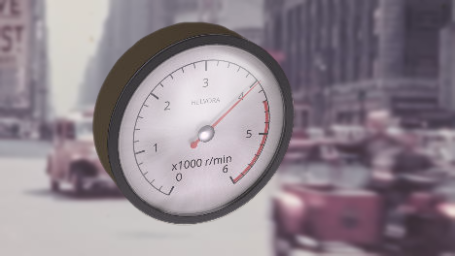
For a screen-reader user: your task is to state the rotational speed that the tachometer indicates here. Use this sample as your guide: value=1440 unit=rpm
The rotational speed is value=4000 unit=rpm
